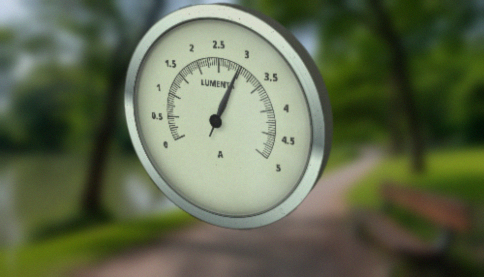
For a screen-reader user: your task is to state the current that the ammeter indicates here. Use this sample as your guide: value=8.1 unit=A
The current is value=3 unit=A
